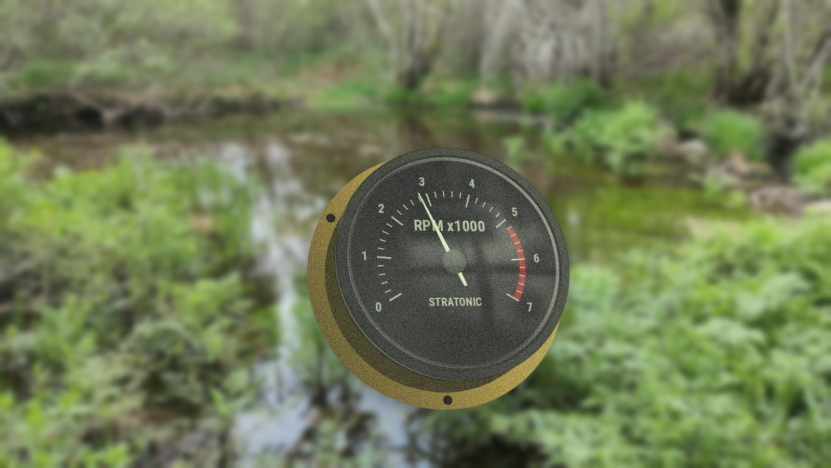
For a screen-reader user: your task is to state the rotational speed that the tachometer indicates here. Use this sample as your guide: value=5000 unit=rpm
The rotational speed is value=2800 unit=rpm
